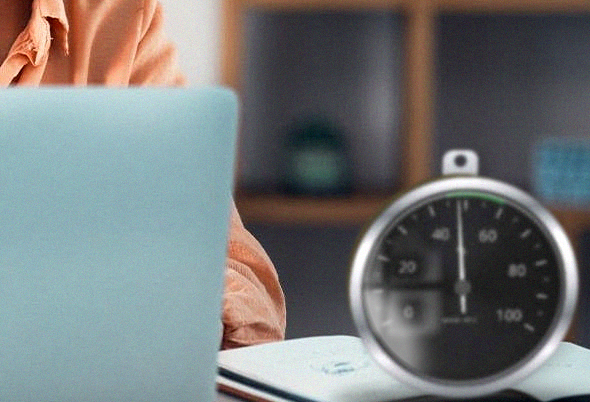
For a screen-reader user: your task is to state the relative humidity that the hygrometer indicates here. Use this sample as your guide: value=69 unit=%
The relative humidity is value=47.5 unit=%
